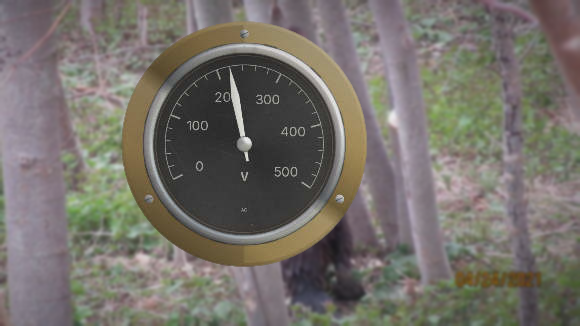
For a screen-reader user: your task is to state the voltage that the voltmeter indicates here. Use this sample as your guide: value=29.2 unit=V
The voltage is value=220 unit=V
